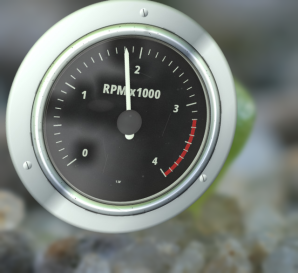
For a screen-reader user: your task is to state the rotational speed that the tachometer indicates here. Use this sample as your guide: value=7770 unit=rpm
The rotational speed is value=1800 unit=rpm
